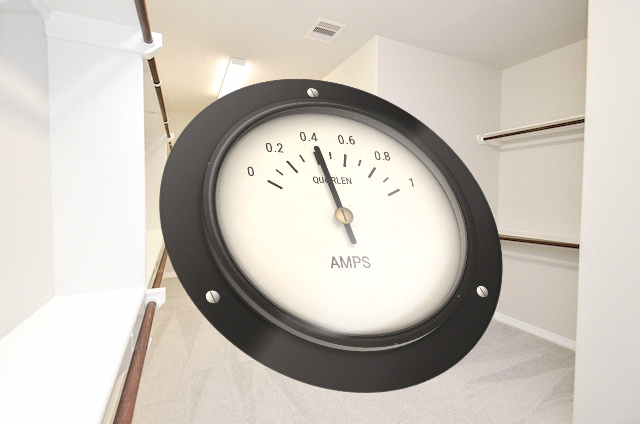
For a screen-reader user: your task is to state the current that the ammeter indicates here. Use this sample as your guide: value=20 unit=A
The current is value=0.4 unit=A
